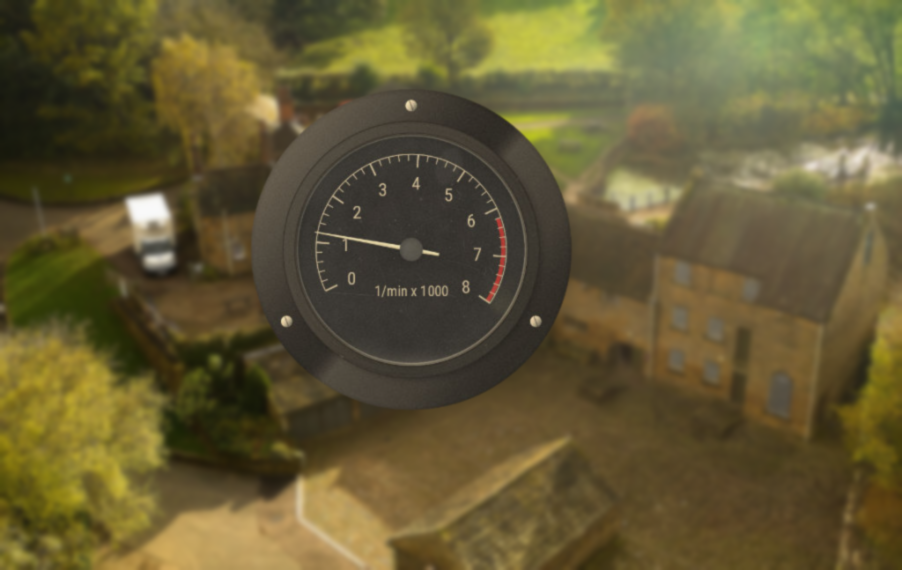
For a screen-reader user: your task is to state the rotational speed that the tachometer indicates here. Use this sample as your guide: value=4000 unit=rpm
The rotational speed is value=1200 unit=rpm
